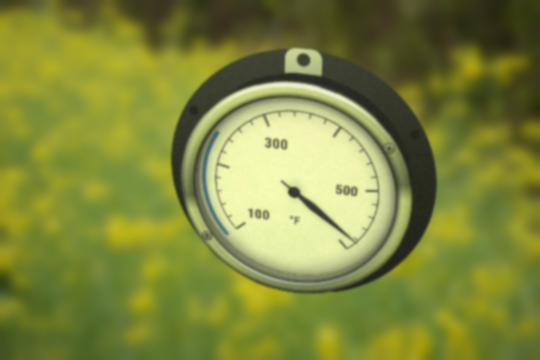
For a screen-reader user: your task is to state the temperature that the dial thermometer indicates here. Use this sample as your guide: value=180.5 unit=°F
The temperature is value=580 unit=°F
